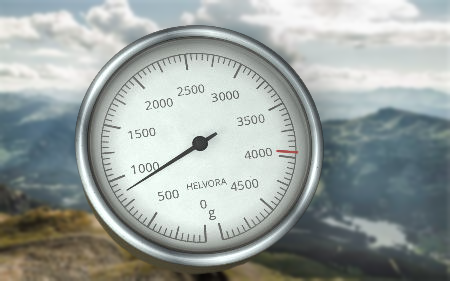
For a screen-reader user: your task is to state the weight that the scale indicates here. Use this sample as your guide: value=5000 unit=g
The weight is value=850 unit=g
